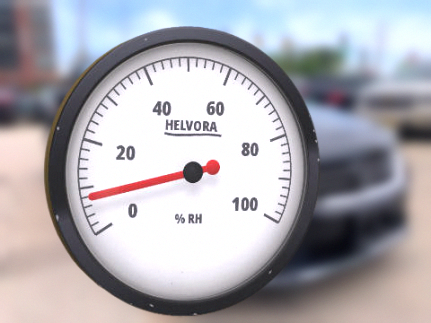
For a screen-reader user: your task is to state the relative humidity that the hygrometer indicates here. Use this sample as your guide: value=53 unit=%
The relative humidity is value=8 unit=%
